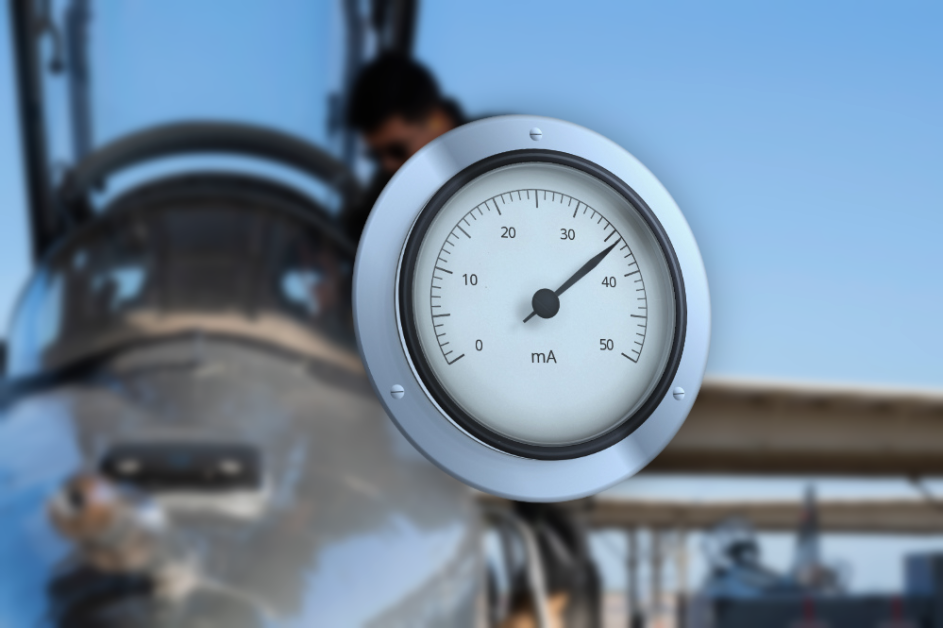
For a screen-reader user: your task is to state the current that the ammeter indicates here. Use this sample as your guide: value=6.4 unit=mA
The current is value=36 unit=mA
